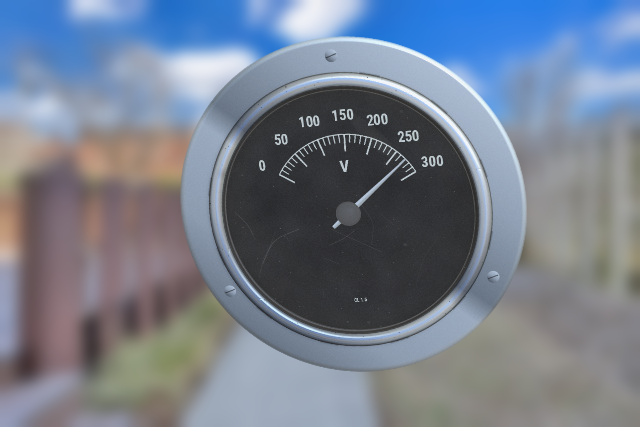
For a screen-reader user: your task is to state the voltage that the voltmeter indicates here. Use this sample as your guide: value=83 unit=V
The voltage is value=270 unit=V
